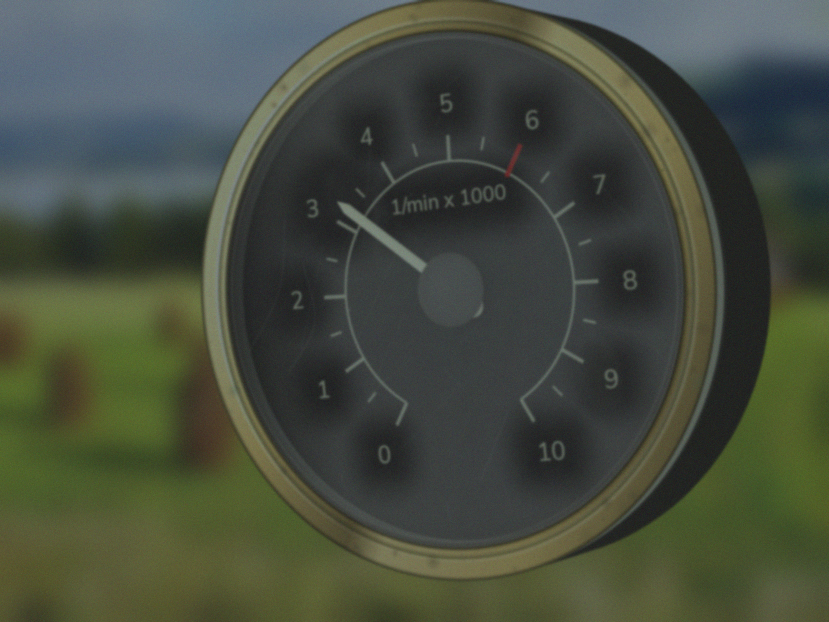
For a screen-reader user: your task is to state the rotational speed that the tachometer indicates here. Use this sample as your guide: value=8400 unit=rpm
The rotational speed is value=3250 unit=rpm
